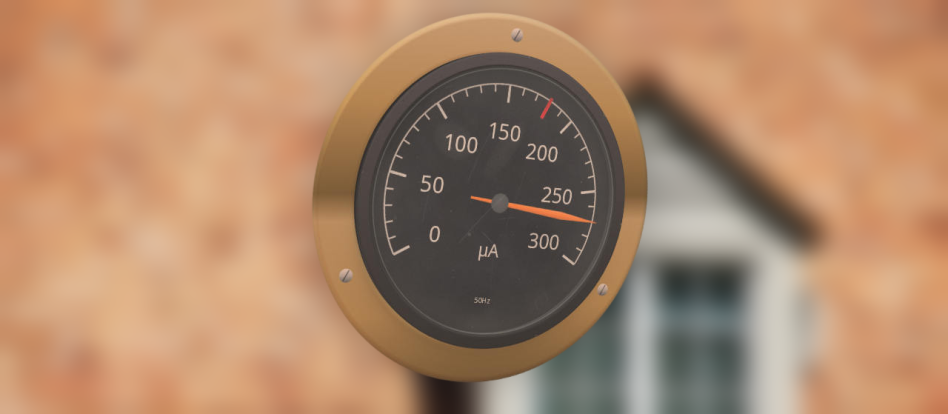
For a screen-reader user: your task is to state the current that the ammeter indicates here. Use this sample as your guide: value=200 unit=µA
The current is value=270 unit=µA
